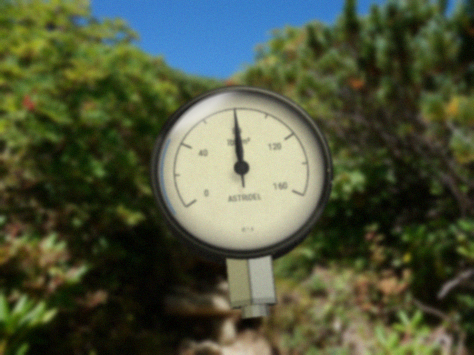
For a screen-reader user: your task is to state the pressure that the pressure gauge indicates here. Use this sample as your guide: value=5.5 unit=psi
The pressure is value=80 unit=psi
